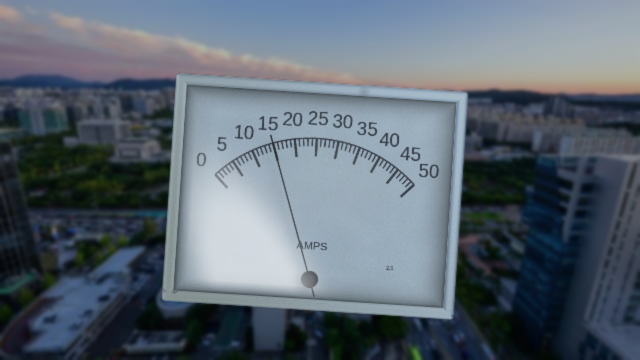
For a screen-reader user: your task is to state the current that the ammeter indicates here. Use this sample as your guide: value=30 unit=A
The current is value=15 unit=A
